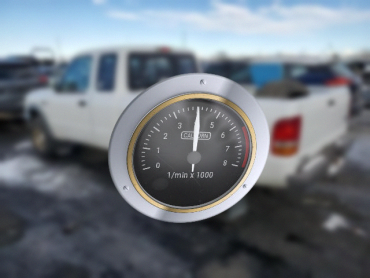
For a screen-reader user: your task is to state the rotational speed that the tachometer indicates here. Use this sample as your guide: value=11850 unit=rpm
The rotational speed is value=4000 unit=rpm
